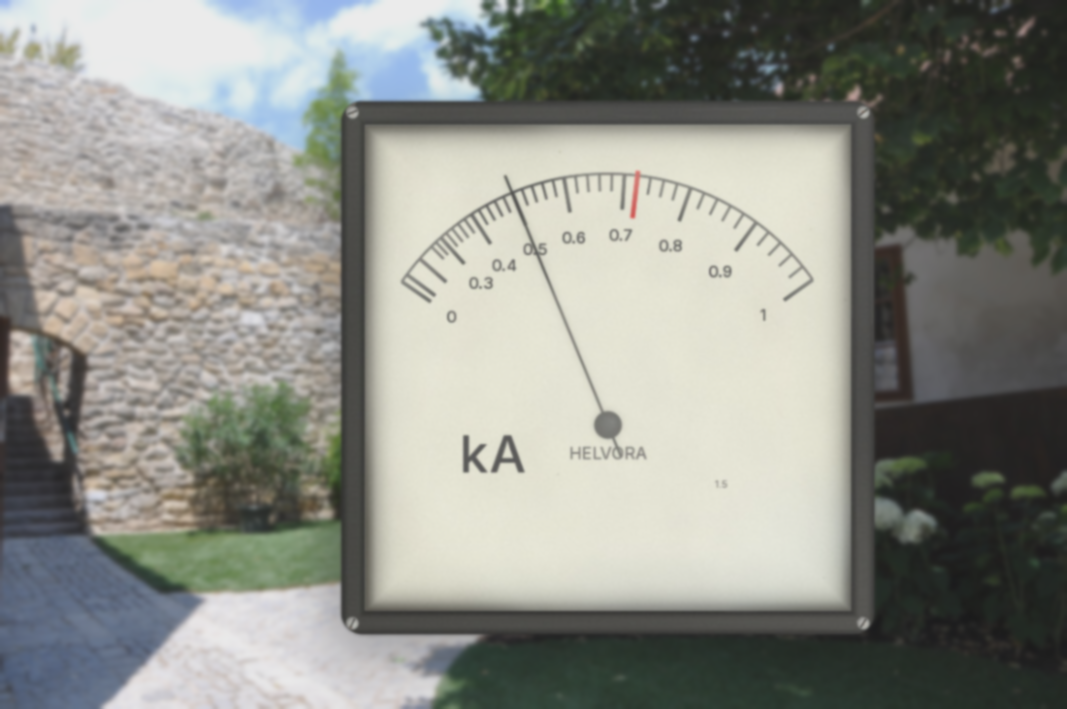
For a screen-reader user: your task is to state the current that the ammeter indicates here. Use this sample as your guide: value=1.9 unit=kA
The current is value=0.5 unit=kA
